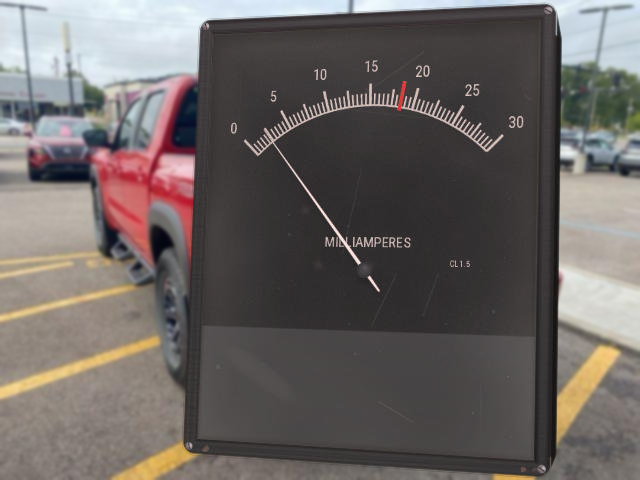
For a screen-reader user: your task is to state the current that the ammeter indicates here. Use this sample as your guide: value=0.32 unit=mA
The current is value=2.5 unit=mA
